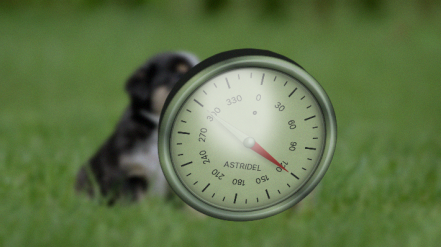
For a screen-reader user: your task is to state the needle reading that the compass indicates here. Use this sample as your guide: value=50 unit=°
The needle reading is value=120 unit=°
